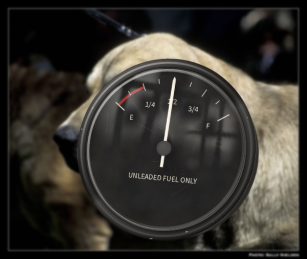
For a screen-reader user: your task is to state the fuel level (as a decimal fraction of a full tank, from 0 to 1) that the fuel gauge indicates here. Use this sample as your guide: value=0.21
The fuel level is value=0.5
